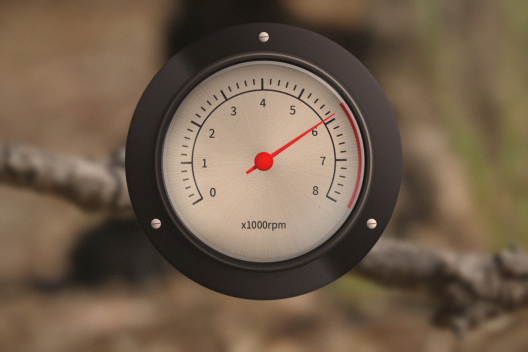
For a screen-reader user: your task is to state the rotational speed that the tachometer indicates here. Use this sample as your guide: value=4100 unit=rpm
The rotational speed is value=5900 unit=rpm
